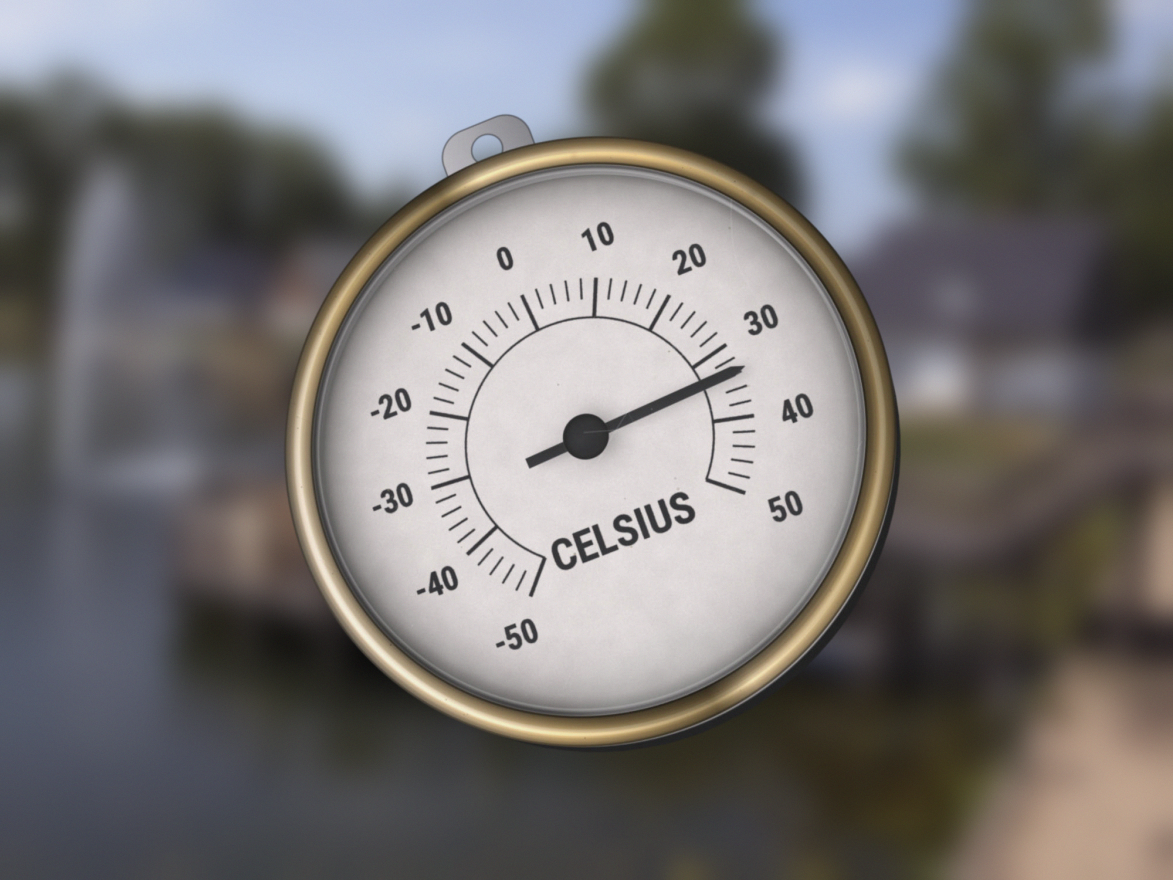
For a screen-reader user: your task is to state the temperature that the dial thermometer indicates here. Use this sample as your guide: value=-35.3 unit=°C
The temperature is value=34 unit=°C
